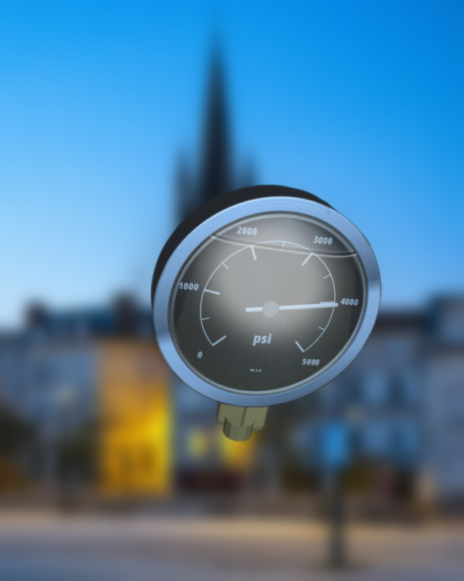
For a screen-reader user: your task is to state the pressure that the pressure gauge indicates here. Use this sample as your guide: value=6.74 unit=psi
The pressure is value=4000 unit=psi
